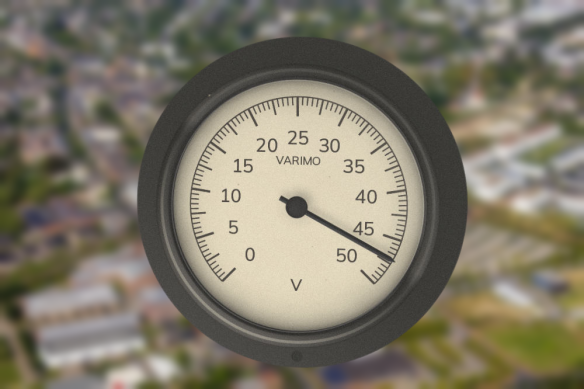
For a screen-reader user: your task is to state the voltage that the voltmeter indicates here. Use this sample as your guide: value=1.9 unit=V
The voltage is value=47 unit=V
